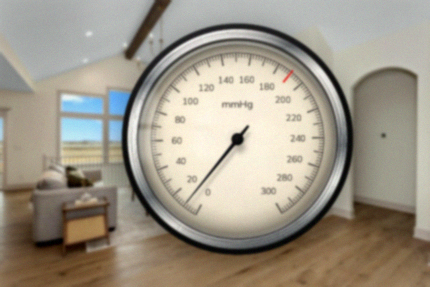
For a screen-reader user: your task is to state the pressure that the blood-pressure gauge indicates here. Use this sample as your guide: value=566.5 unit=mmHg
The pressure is value=10 unit=mmHg
